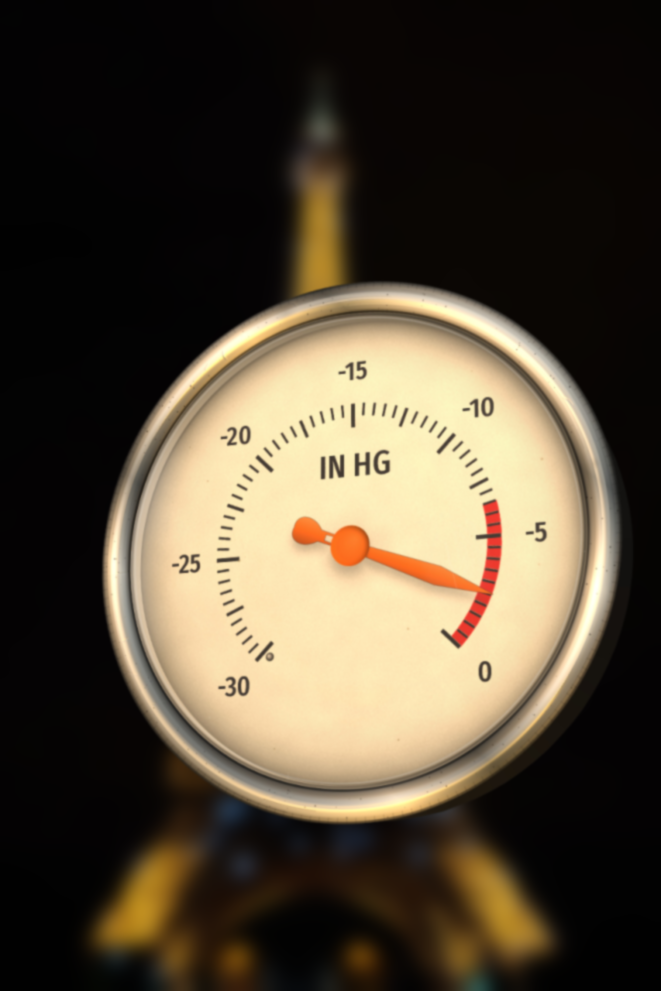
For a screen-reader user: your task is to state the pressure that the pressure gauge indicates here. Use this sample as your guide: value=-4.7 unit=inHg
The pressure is value=-2.5 unit=inHg
